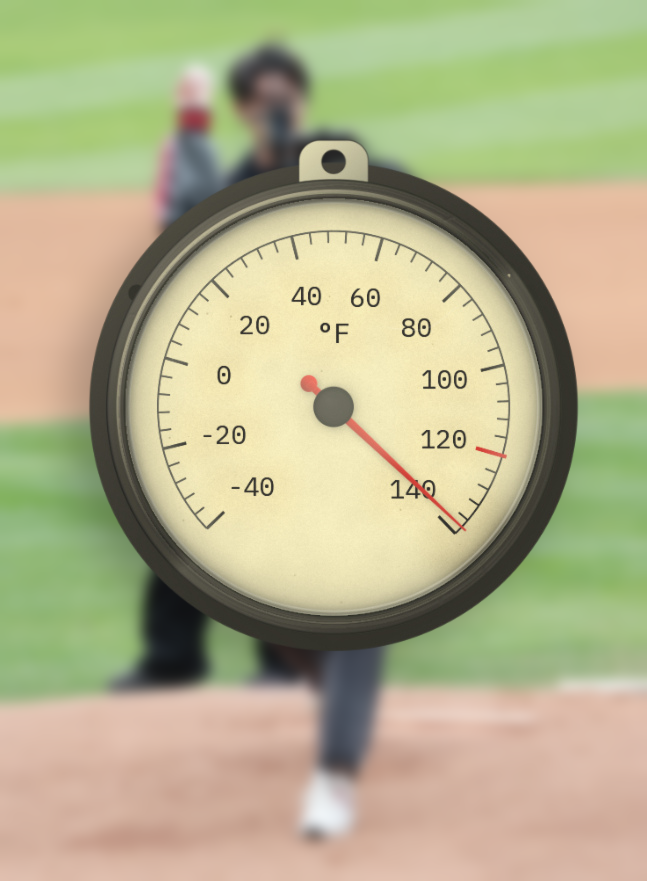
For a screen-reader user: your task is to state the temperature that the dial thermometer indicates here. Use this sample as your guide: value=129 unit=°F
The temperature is value=138 unit=°F
